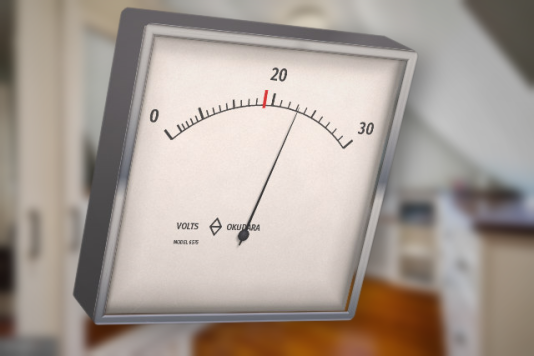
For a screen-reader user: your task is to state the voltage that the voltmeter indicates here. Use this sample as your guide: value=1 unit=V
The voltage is value=23 unit=V
